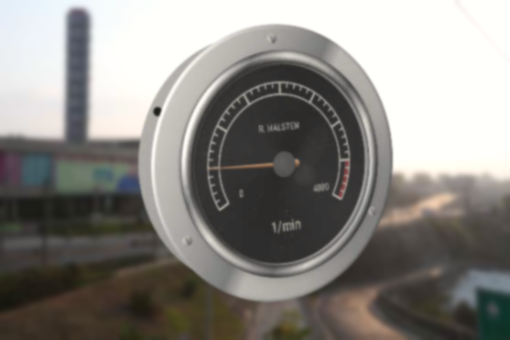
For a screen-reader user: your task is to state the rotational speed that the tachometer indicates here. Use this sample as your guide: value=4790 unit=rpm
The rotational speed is value=500 unit=rpm
